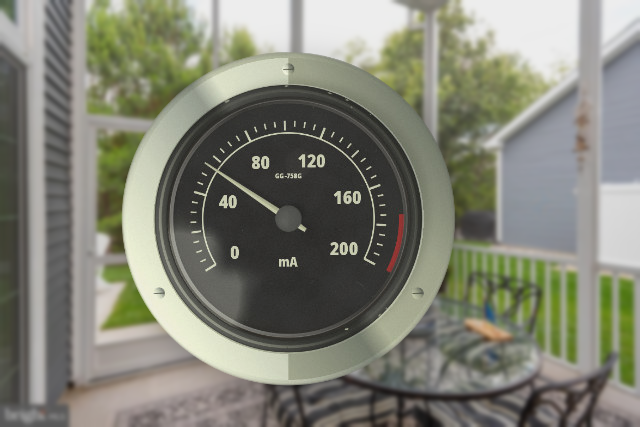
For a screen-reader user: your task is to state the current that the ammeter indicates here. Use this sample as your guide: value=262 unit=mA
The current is value=55 unit=mA
